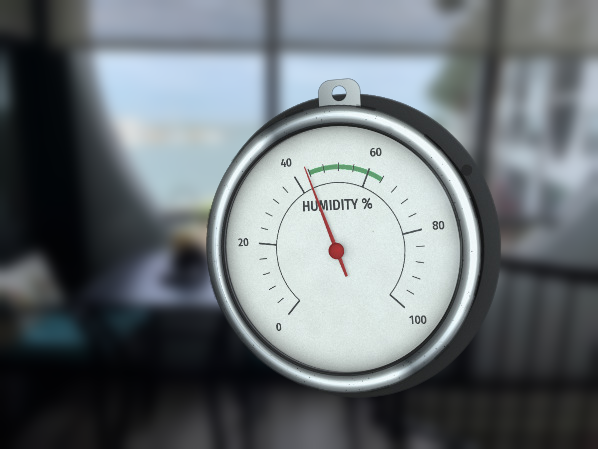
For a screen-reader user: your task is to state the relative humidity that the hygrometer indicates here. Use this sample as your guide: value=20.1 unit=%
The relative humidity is value=44 unit=%
